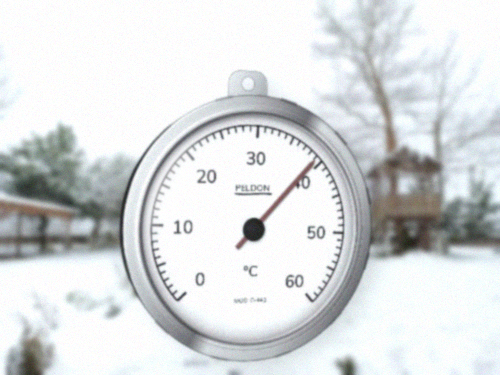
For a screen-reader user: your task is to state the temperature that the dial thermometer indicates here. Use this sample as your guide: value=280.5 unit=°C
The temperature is value=39 unit=°C
